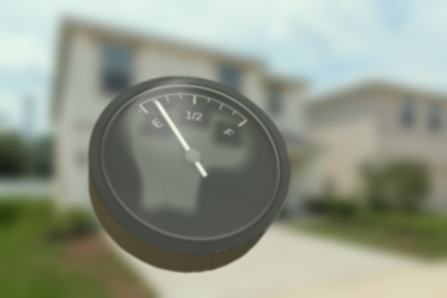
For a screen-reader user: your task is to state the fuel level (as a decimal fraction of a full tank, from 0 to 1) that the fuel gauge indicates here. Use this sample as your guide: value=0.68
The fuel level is value=0.125
